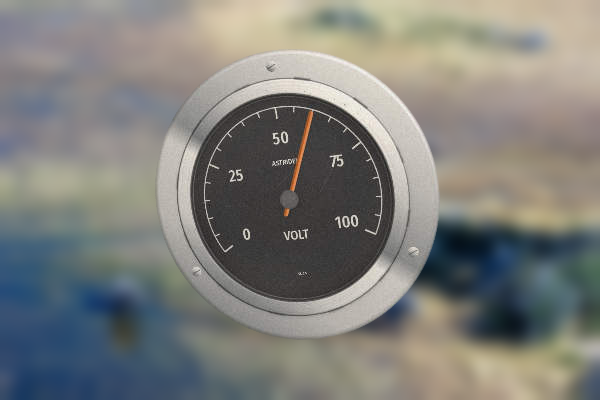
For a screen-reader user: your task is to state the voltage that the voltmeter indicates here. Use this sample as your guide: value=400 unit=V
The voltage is value=60 unit=V
